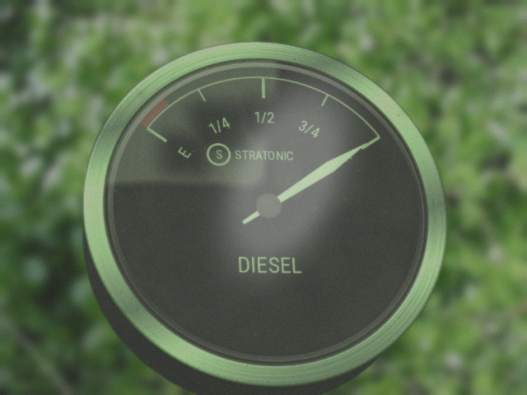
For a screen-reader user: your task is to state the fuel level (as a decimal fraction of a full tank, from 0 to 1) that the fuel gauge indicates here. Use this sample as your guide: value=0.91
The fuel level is value=1
